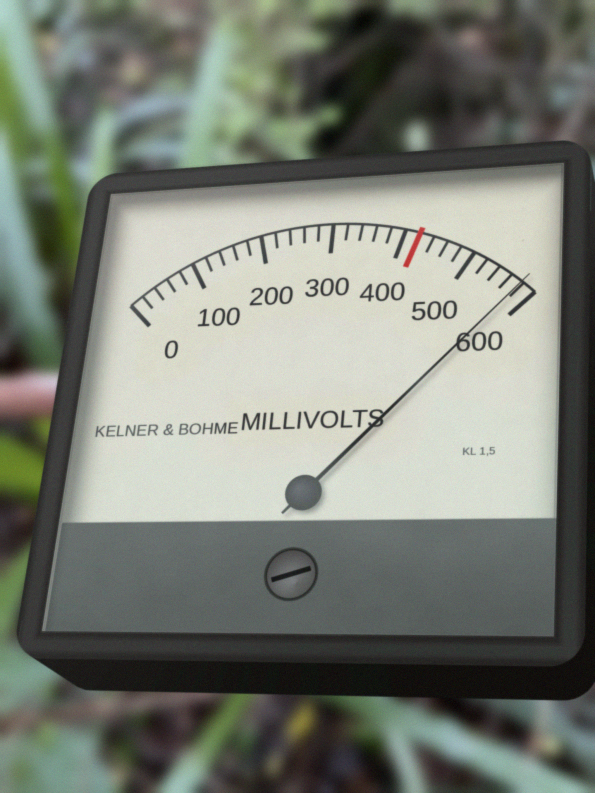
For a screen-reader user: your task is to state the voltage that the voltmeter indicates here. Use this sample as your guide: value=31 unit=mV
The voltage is value=580 unit=mV
